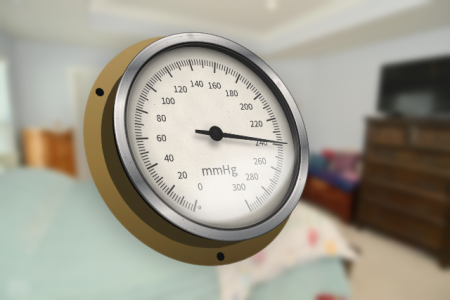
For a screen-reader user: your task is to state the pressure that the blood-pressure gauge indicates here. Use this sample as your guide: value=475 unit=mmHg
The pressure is value=240 unit=mmHg
